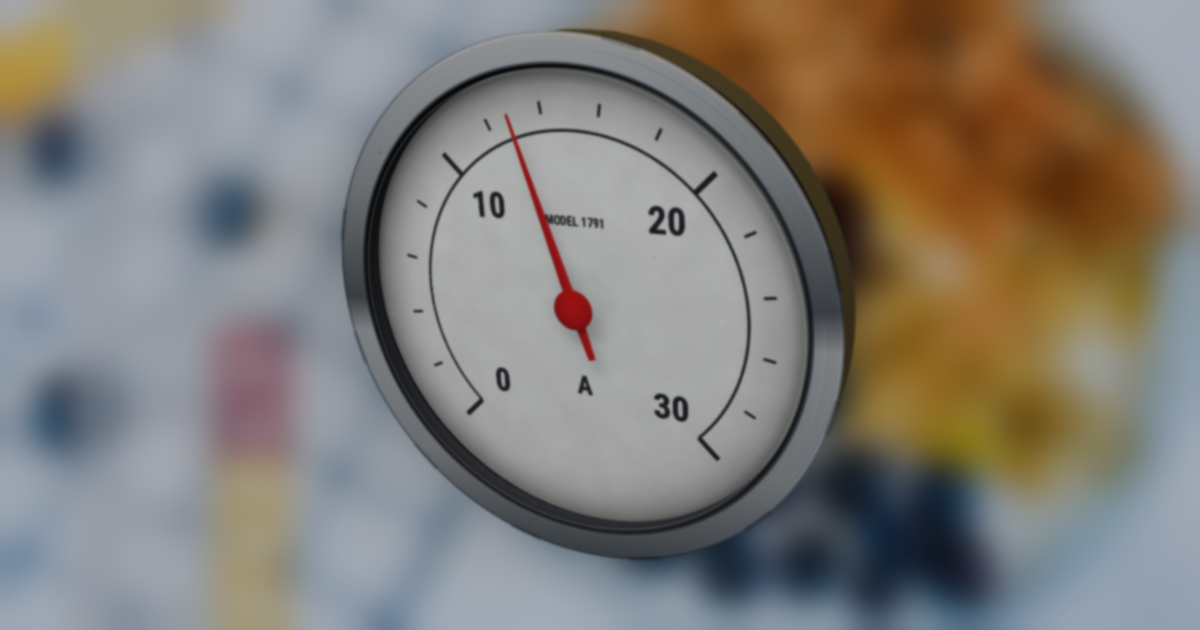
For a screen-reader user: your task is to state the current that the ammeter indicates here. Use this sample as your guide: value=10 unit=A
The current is value=13 unit=A
